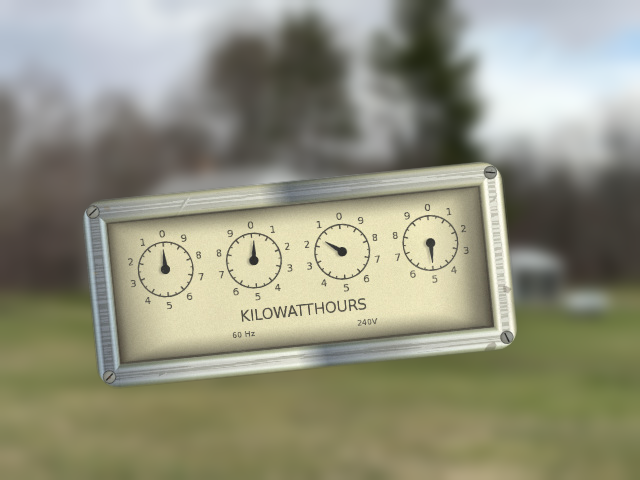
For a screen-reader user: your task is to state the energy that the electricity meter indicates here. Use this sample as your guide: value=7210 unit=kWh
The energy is value=15 unit=kWh
